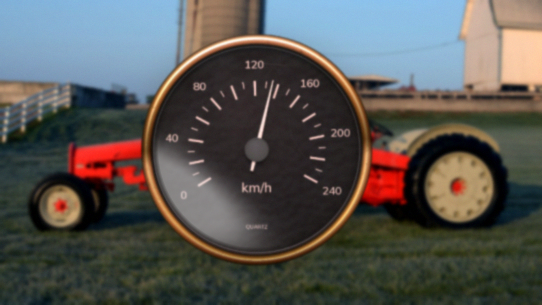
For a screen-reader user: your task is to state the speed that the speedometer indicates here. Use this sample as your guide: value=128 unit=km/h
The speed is value=135 unit=km/h
